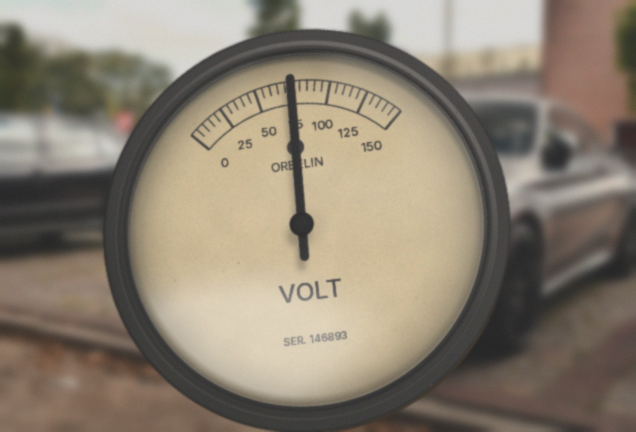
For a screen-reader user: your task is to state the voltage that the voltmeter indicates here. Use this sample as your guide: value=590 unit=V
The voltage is value=75 unit=V
